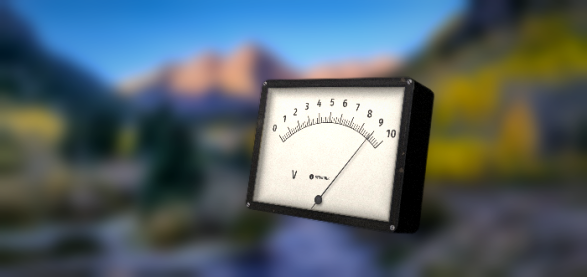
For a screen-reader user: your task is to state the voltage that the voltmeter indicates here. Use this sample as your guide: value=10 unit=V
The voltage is value=9 unit=V
